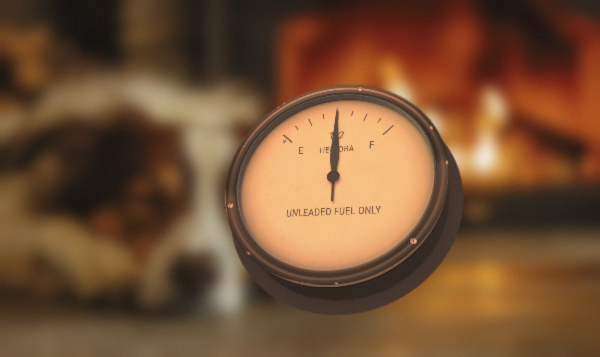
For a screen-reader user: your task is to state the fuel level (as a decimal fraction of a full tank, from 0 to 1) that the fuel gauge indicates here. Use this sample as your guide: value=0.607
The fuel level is value=0.5
